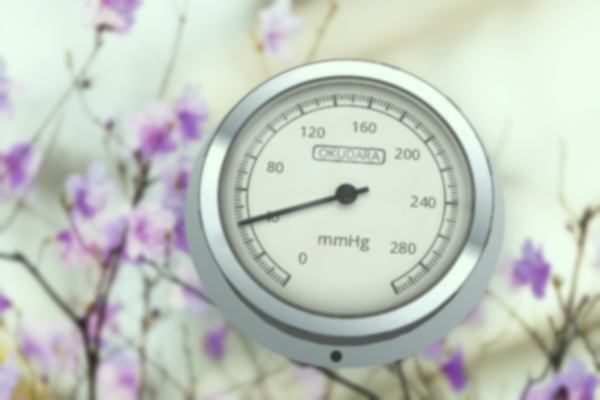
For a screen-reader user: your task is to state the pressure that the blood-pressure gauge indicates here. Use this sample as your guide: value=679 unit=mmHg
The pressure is value=40 unit=mmHg
